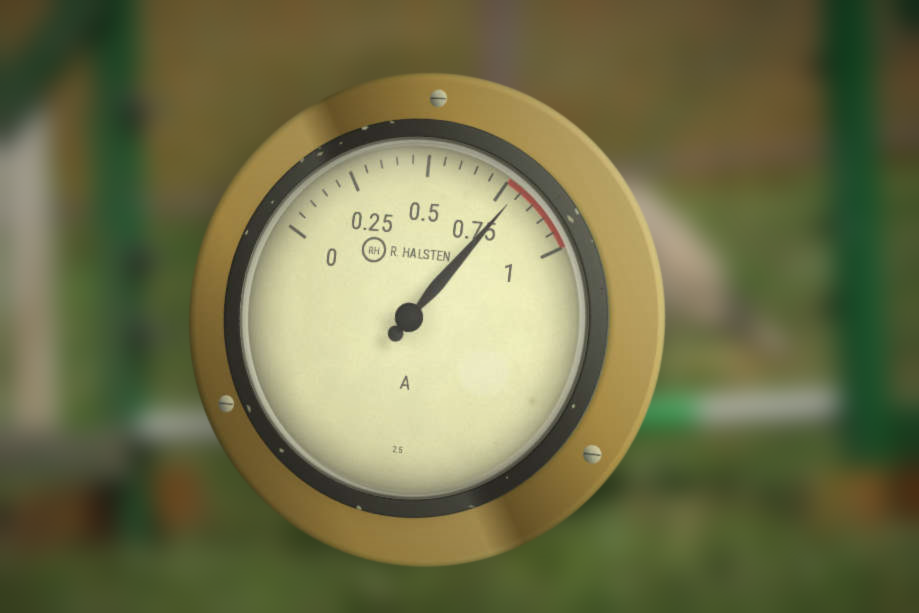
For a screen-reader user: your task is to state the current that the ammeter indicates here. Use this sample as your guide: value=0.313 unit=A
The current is value=0.8 unit=A
